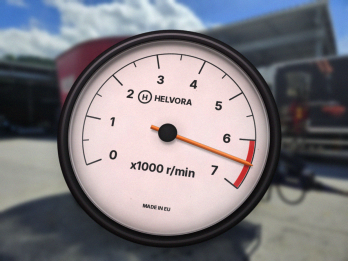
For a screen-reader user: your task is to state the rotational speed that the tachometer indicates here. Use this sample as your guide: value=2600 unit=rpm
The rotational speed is value=6500 unit=rpm
